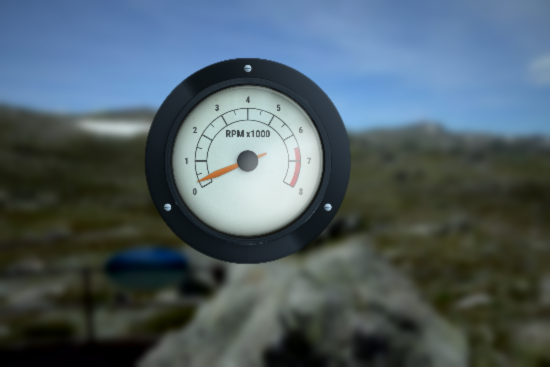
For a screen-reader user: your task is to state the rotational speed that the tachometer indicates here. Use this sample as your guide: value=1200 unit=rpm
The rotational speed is value=250 unit=rpm
